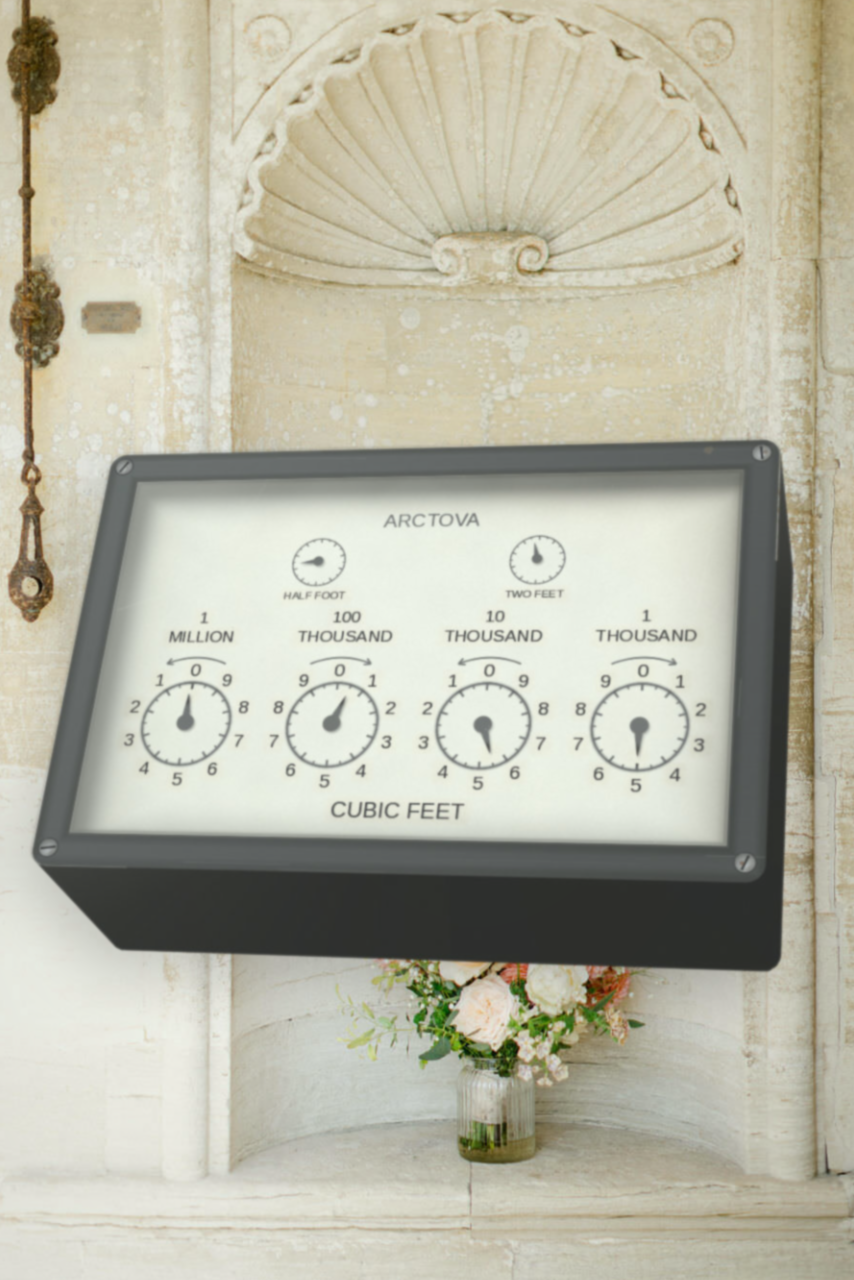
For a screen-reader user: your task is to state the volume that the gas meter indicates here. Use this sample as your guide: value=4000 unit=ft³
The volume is value=5500 unit=ft³
